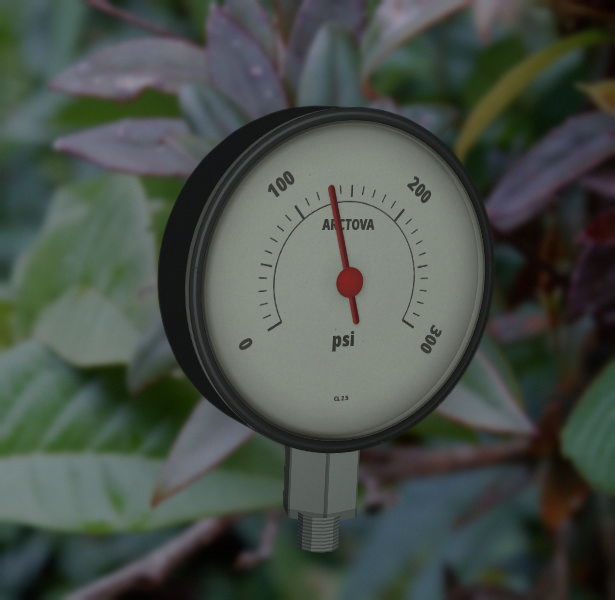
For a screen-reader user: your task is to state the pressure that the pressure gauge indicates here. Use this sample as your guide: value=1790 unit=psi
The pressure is value=130 unit=psi
